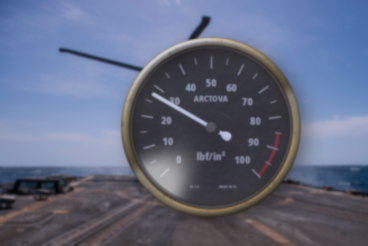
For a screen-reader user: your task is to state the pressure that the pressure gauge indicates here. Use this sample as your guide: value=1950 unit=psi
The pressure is value=27.5 unit=psi
